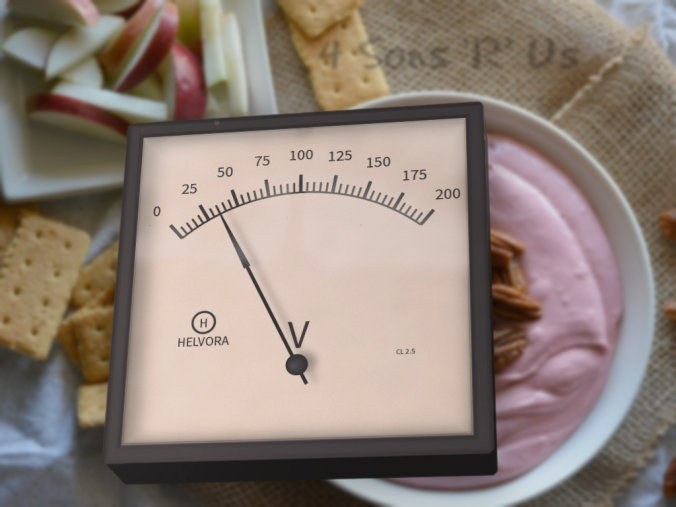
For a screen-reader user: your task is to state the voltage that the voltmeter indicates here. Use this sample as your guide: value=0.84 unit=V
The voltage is value=35 unit=V
